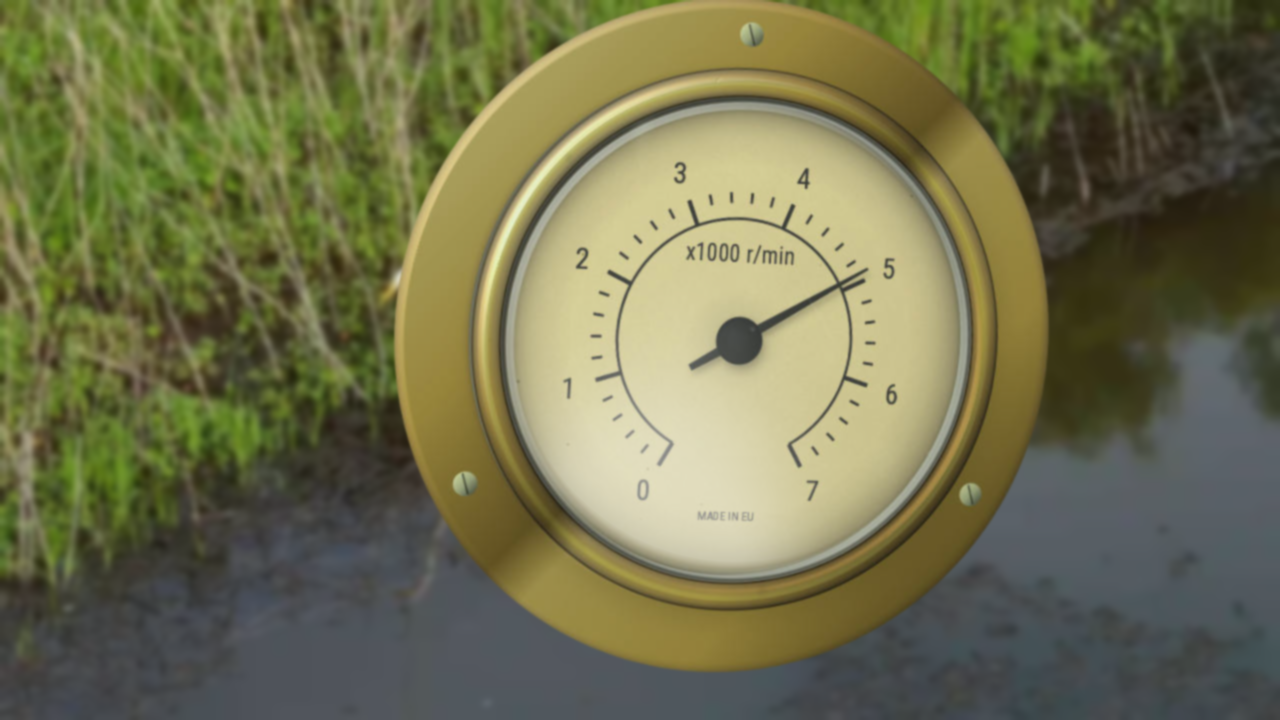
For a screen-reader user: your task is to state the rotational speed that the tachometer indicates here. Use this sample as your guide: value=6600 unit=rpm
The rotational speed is value=4900 unit=rpm
